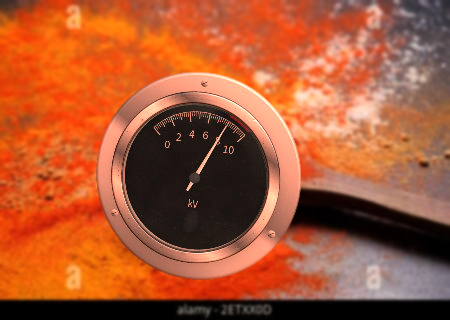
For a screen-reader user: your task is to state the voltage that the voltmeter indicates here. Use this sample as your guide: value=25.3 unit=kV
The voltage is value=8 unit=kV
